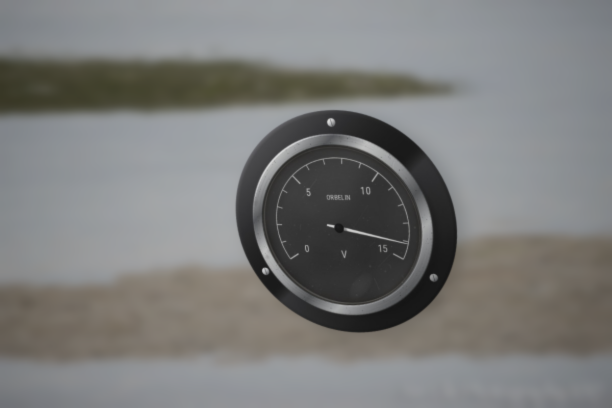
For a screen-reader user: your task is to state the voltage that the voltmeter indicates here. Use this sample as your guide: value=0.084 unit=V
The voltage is value=14 unit=V
